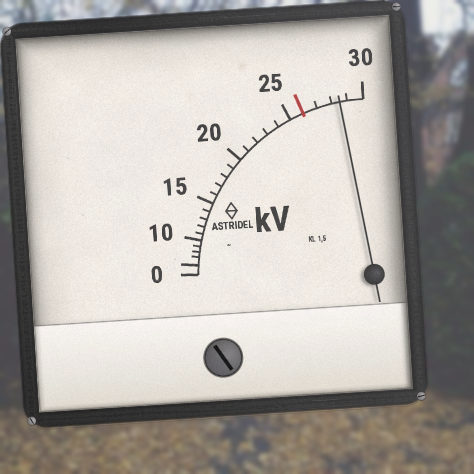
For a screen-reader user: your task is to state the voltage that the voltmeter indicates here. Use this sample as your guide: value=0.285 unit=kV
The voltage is value=28.5 unit=kV
